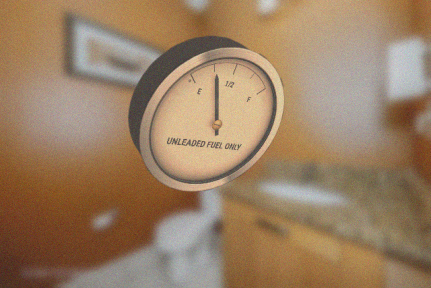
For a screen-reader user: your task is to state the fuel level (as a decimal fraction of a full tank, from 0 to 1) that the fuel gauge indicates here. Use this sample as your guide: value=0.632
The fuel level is value=0.25
